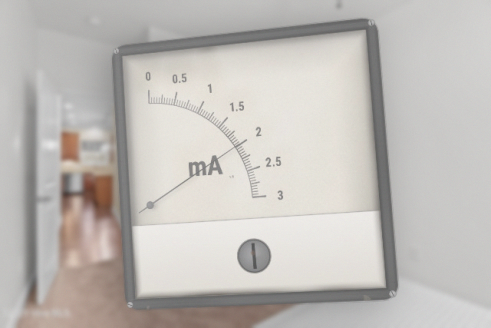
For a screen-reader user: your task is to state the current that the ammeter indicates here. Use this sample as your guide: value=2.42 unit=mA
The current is value=2 unit=mA
